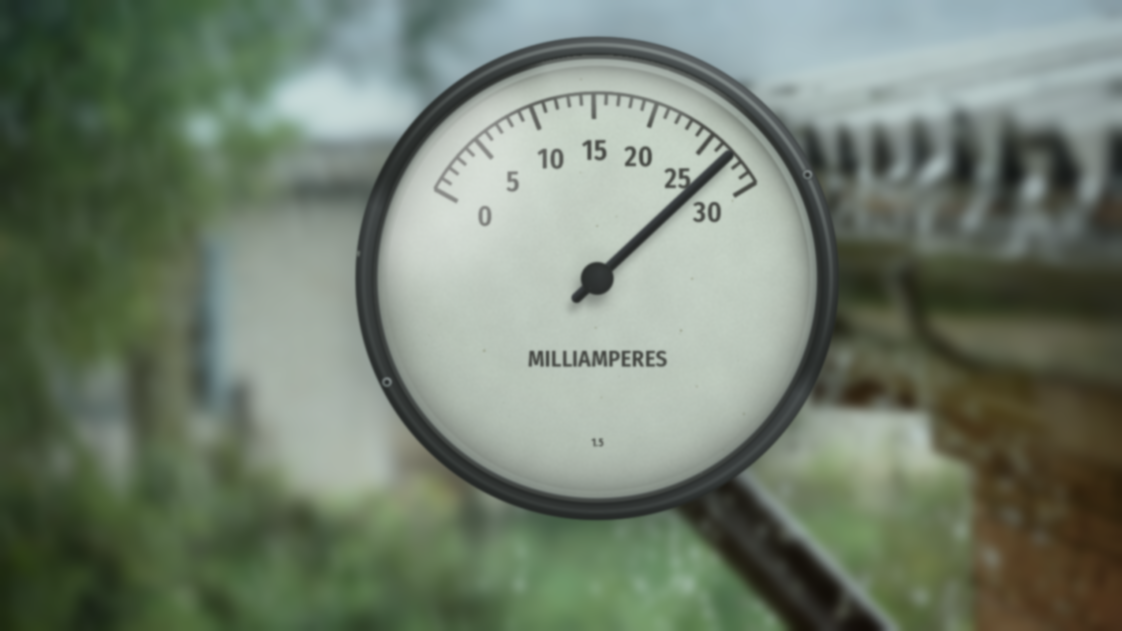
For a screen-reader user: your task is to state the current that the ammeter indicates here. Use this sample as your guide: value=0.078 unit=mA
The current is value=27 unit=mA
